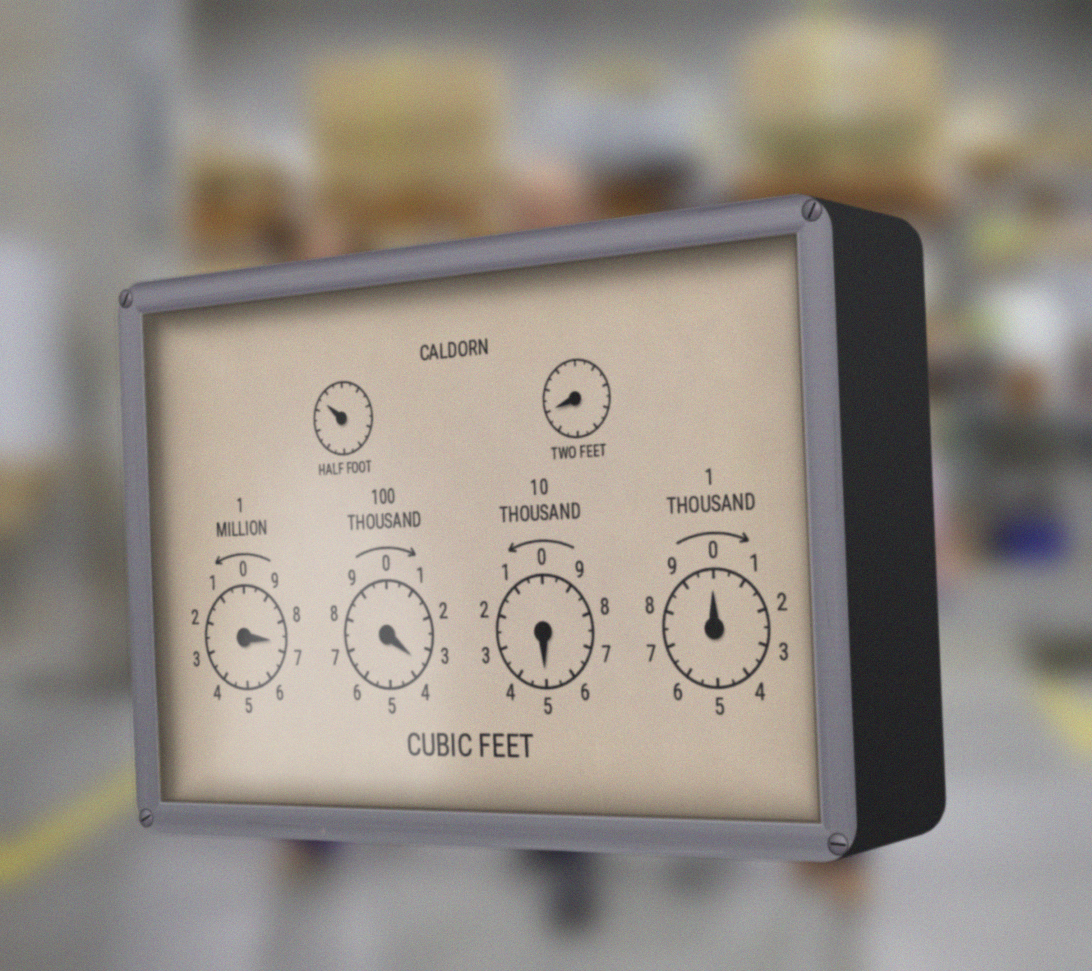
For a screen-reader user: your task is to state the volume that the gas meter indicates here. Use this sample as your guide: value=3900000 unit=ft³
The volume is value=735000 unit=ft³
